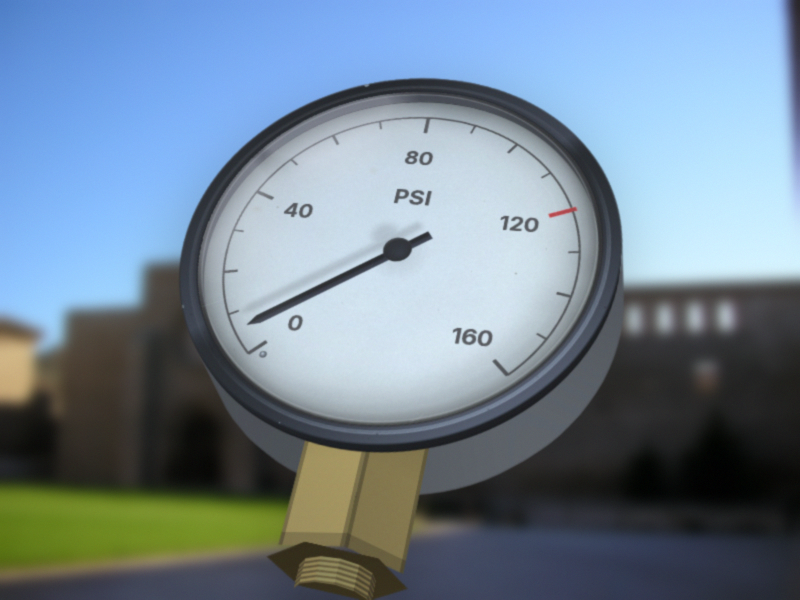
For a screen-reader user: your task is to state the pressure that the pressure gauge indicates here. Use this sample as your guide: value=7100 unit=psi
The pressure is value=5 unit=psi
